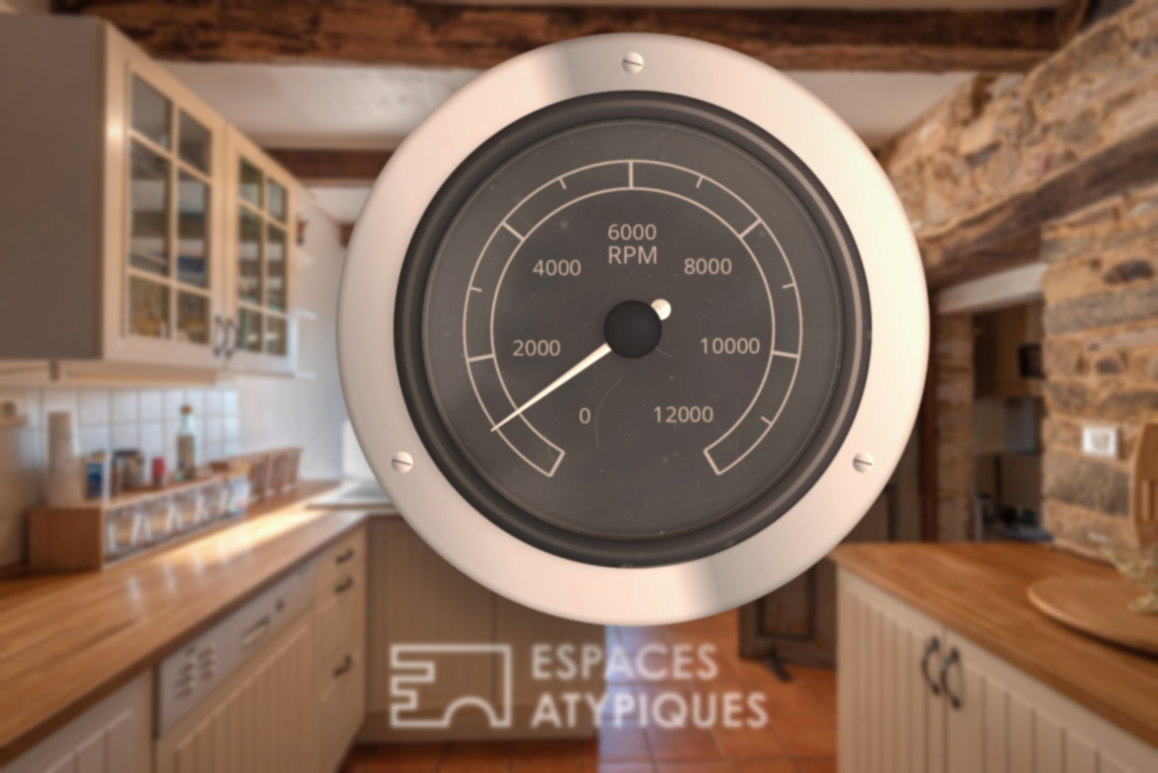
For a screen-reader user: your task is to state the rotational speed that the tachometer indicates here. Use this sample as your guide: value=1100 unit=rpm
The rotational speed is value=1000 unit=rpm
